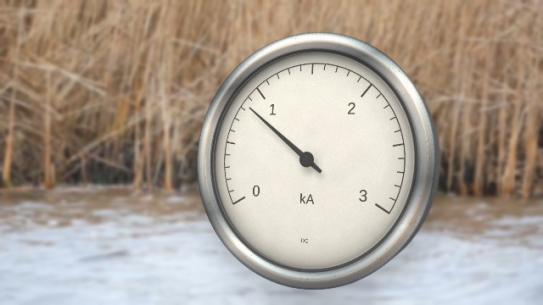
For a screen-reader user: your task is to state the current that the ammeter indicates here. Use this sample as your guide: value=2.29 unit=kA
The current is value=0.85 unit=kA
